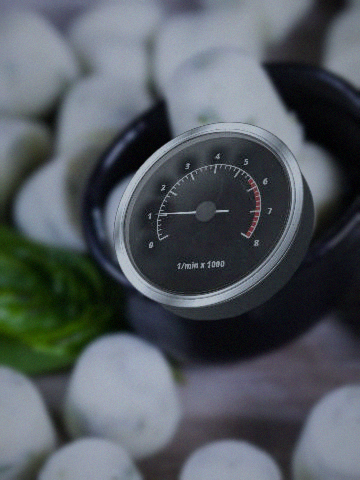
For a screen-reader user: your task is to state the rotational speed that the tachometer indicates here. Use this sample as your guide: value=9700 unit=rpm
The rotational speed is value=1000 unit=rpm
